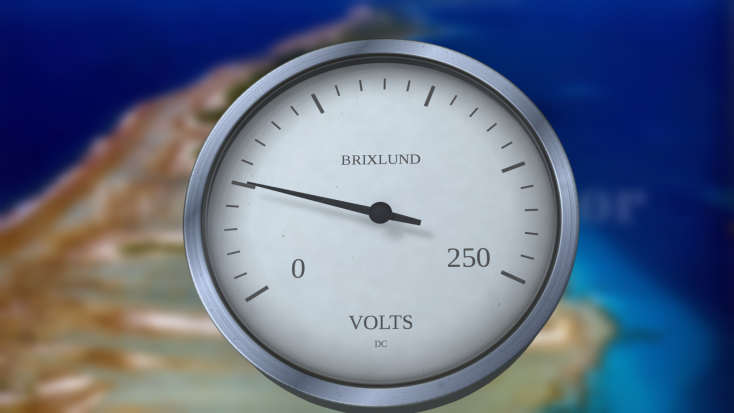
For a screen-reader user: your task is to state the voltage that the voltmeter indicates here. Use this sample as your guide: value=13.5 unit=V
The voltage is value=50 unit=V
